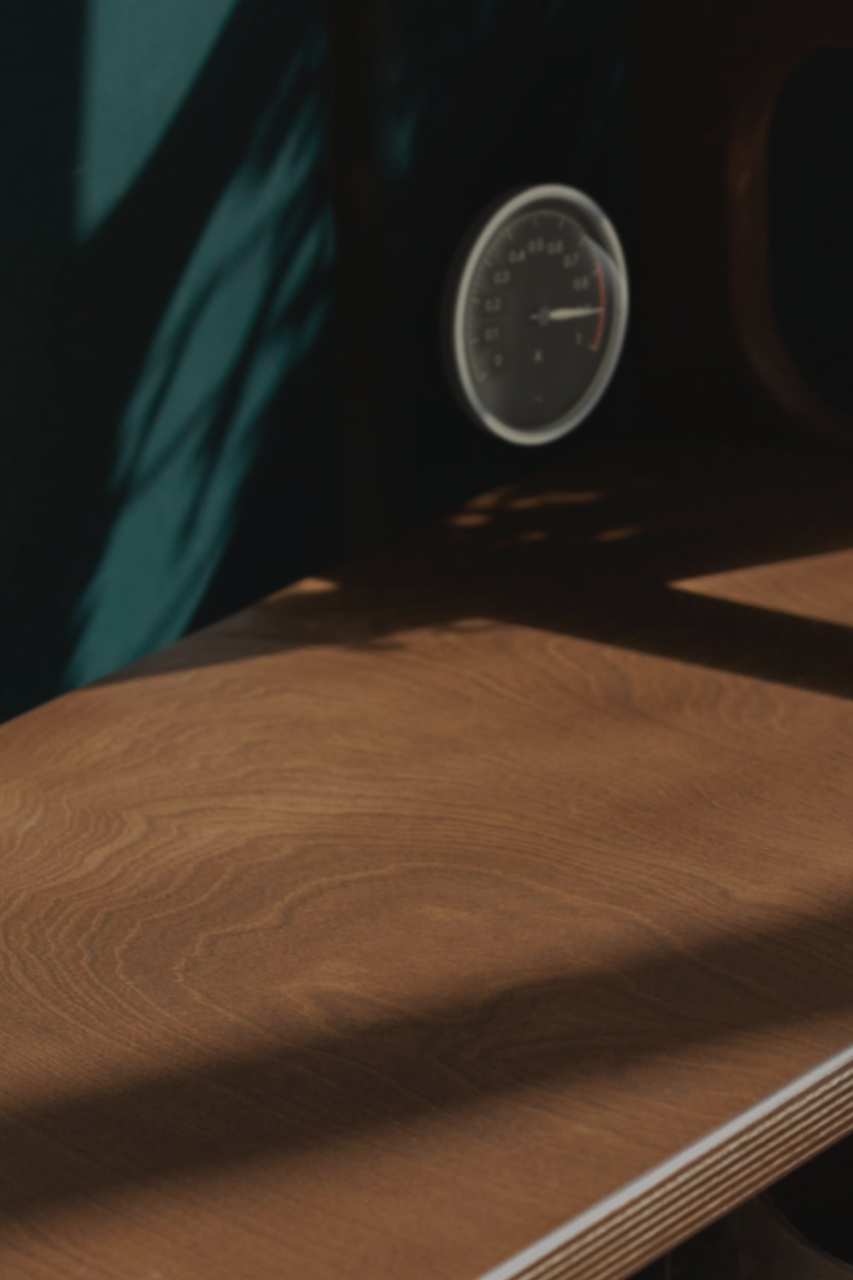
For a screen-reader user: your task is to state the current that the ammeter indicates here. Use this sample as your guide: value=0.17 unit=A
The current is value=0.9 unit=A
